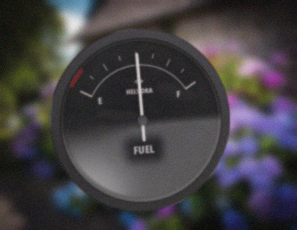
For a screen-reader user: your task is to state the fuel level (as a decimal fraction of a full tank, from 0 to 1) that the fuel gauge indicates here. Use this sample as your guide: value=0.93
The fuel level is value=0.5
